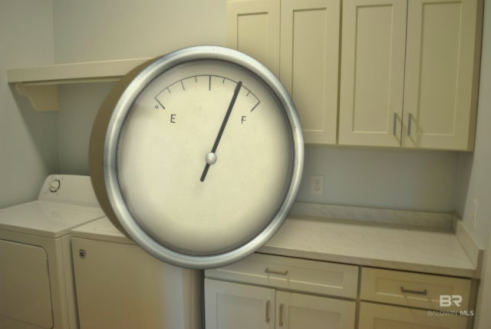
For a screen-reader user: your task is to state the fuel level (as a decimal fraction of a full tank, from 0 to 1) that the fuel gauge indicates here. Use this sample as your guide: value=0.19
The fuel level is value=0.75
